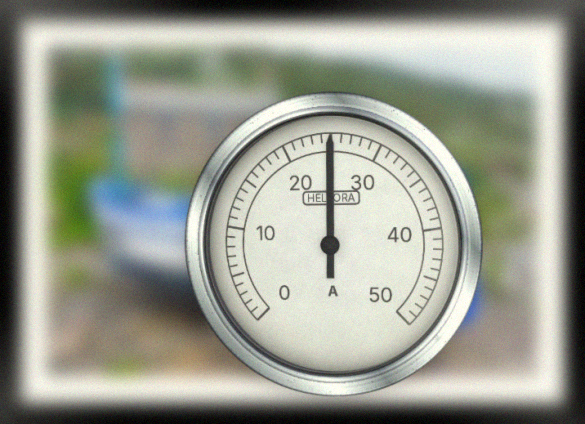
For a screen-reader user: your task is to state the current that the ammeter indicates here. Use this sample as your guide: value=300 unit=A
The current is value=25 unit=A
